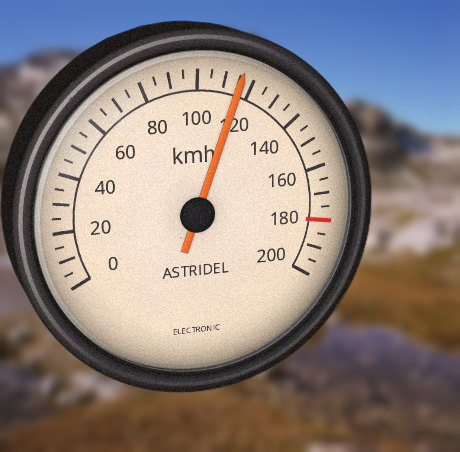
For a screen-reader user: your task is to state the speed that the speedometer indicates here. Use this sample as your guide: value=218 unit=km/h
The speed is value=115 unit=km/h
